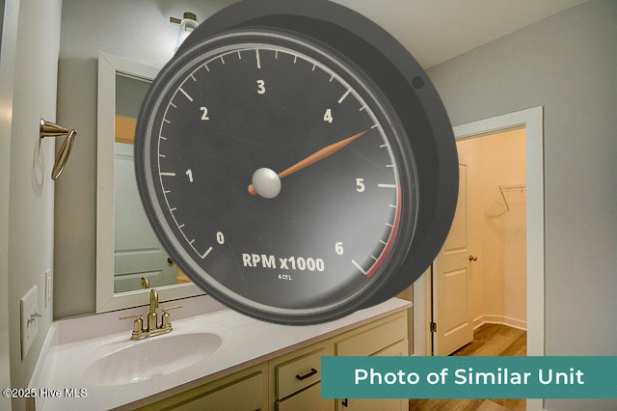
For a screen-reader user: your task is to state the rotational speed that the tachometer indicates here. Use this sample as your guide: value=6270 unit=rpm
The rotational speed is value=4400 unit=rpm
